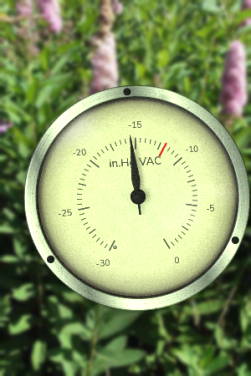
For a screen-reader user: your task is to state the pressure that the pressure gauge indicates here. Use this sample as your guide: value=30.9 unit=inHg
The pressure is value=-15.5 unit=inHg
